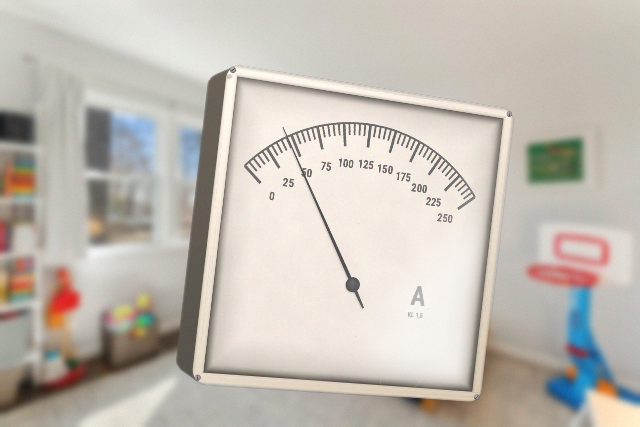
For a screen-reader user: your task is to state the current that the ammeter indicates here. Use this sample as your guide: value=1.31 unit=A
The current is value=45 unit=A
